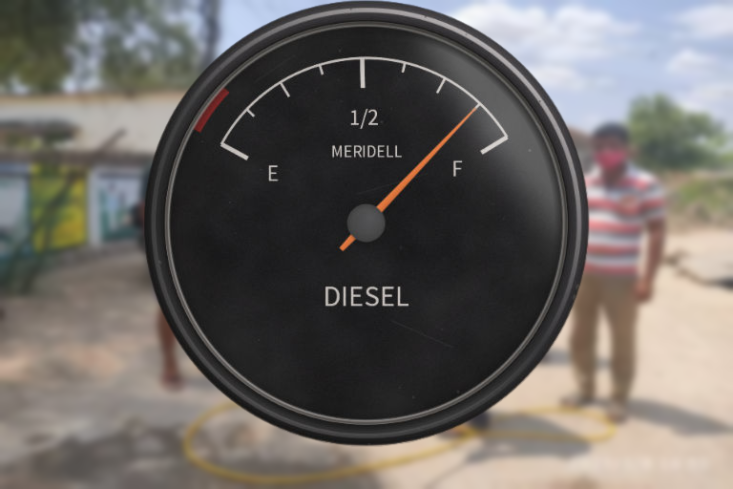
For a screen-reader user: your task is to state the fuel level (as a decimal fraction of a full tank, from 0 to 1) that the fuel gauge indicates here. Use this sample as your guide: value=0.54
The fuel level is value=0.875
